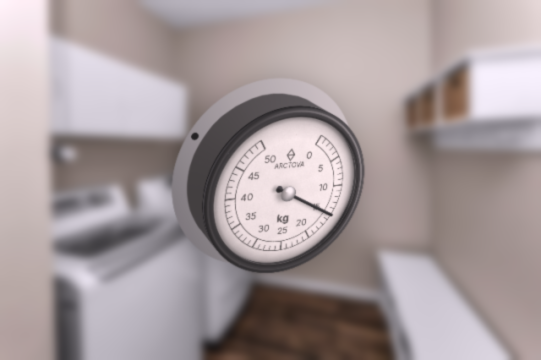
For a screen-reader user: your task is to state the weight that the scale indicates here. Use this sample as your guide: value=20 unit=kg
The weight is value=15 unit=kg
